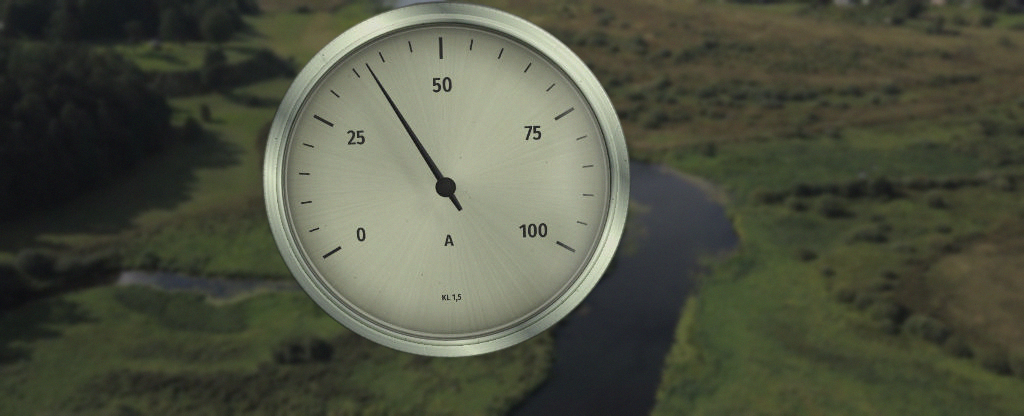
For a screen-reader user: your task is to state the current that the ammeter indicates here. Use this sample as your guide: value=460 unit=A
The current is value=37.5 unit=A
